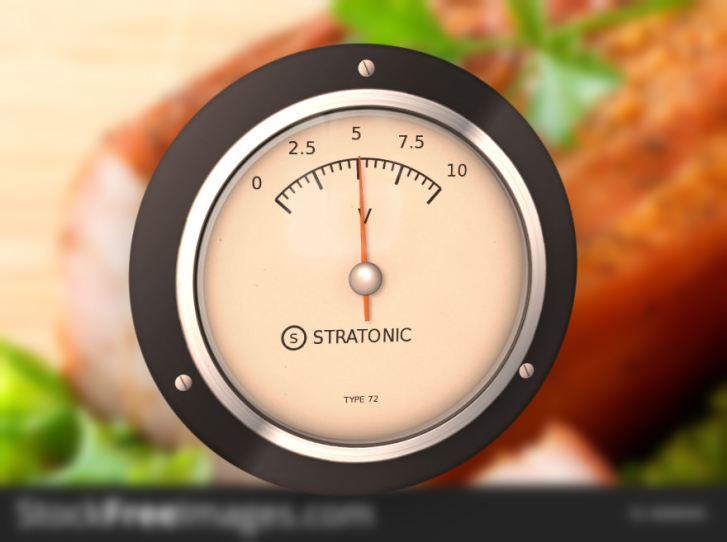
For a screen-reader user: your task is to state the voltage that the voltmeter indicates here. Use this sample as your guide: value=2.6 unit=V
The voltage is value=5 unit=V
